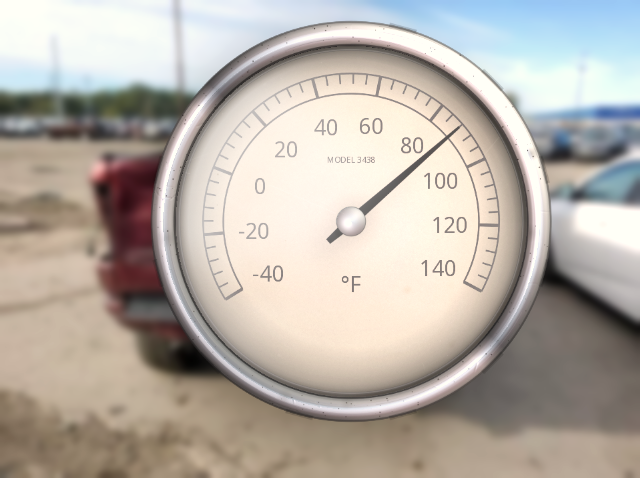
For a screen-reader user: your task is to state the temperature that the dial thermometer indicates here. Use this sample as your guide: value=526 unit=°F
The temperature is value=88 unit=°F
